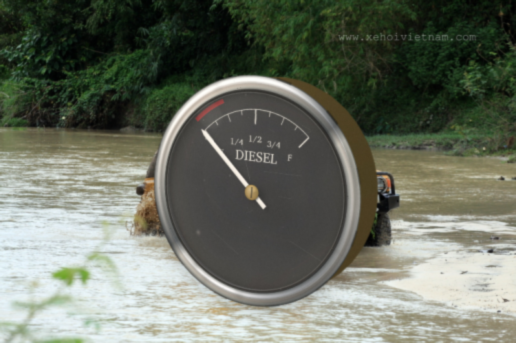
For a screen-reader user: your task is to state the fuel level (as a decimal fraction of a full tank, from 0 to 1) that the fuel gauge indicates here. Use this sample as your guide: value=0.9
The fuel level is value=0
